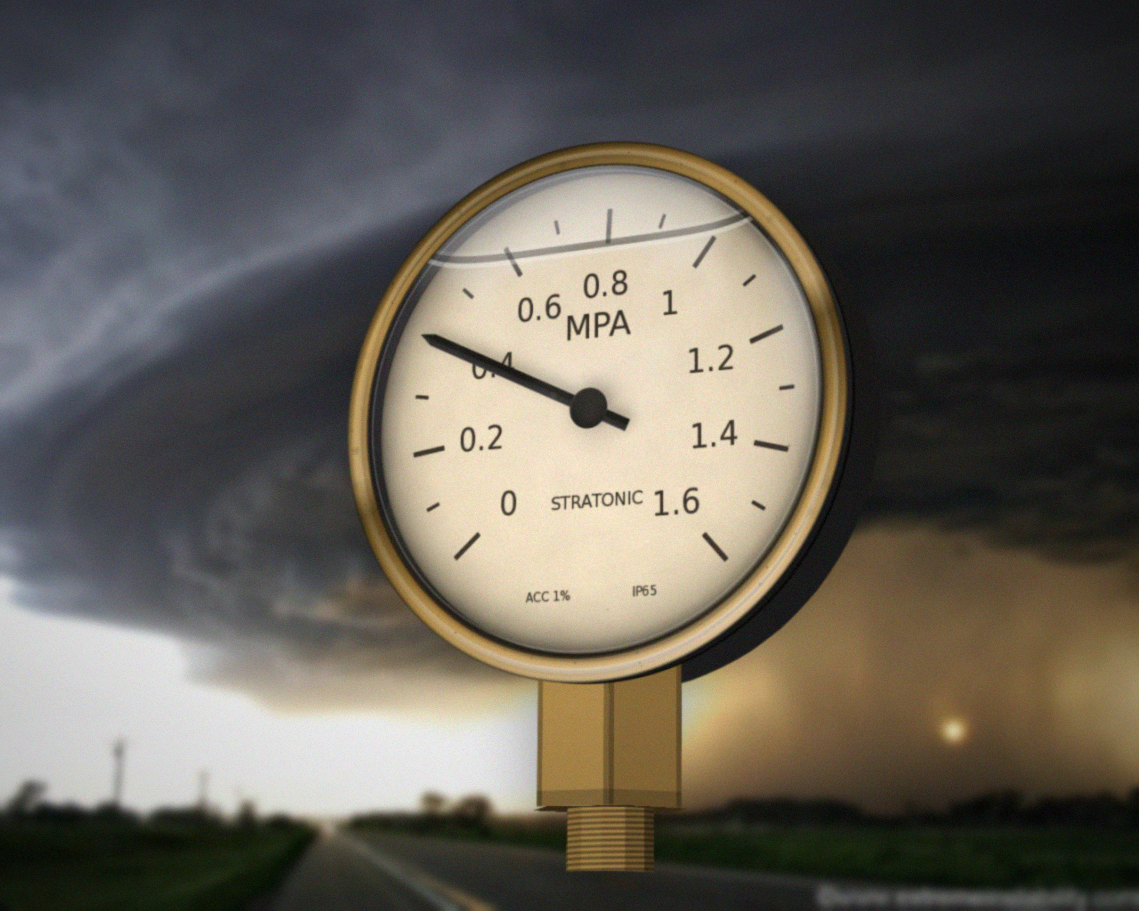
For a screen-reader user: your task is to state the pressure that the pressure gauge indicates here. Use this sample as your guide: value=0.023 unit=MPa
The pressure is value=0.4 unit=MPa
